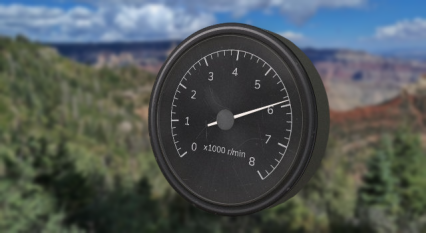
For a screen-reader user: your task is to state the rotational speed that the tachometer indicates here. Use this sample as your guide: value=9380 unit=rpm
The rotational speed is value=5900 unit=rpm
